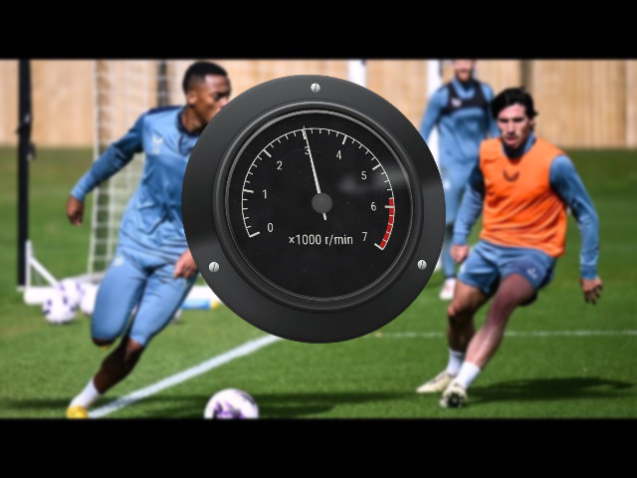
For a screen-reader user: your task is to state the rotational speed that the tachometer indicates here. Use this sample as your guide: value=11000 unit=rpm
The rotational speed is value=3000 unit=rpm
